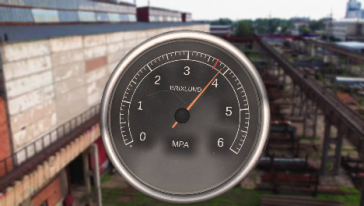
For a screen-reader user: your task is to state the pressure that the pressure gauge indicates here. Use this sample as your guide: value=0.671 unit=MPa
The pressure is value=3.9 unit=MPa
